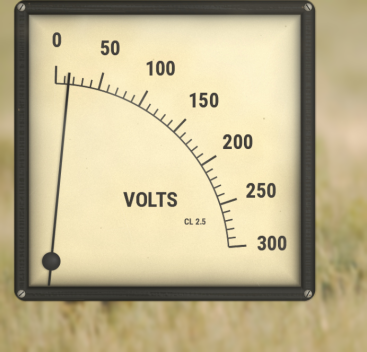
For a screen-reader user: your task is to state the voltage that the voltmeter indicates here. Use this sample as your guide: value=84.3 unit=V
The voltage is value=15 unit=V
